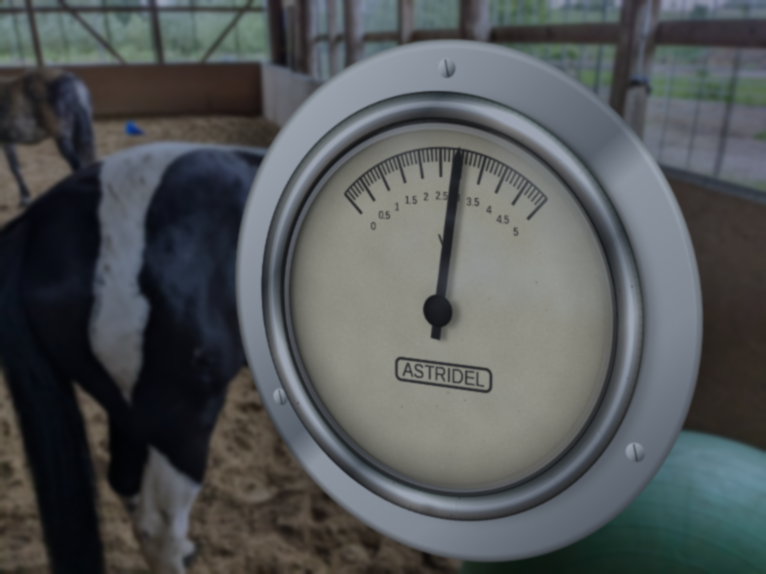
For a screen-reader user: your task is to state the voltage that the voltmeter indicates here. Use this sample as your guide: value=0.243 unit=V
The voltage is value=3 unit=V
